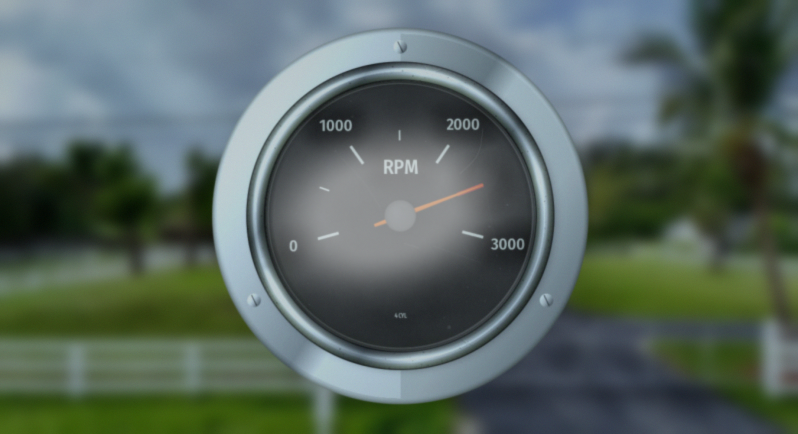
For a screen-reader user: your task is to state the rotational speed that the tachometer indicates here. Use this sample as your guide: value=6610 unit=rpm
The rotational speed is value=2500 unit=rpm
